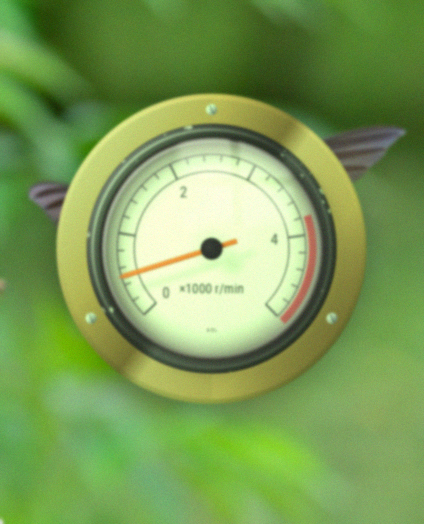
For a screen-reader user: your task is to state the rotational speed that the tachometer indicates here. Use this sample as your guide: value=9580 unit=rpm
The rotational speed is value=500 unit=rpm
